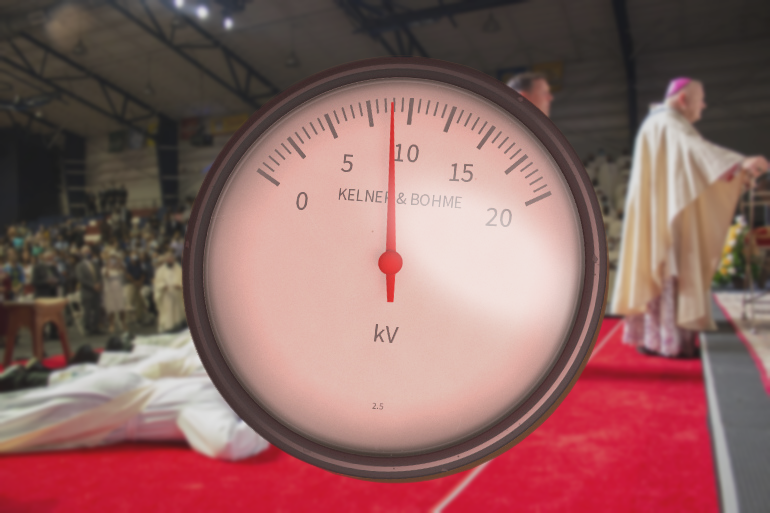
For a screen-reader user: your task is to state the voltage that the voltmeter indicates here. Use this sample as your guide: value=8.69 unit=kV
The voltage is value=9 unit=kV
